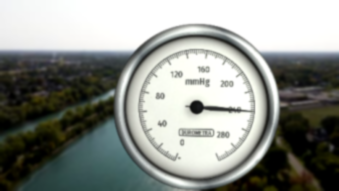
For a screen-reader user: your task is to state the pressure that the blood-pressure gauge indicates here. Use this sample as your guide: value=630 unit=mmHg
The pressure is value=240 unit=mmHg
